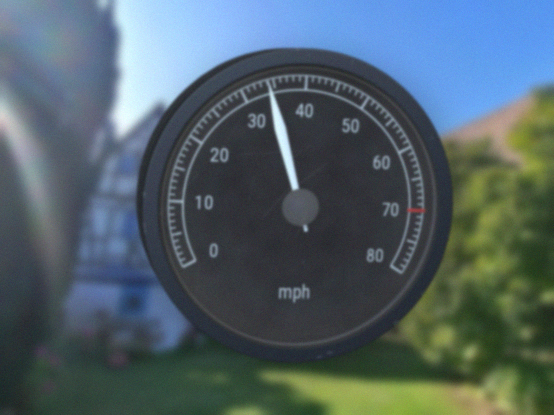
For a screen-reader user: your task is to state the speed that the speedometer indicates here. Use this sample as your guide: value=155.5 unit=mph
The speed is value=34 unit=mph
